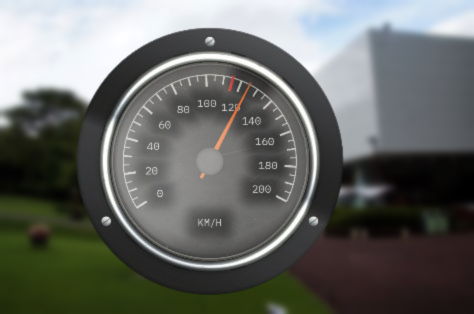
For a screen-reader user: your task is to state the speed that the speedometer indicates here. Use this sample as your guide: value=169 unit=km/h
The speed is value=125 unit=km/h
